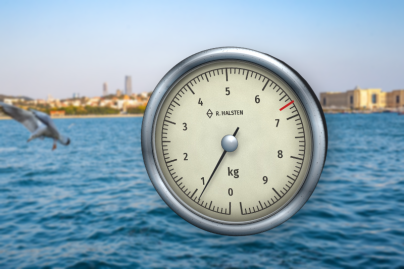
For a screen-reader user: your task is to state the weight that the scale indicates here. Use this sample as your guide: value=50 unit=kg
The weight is value=0.8 unit=kg
